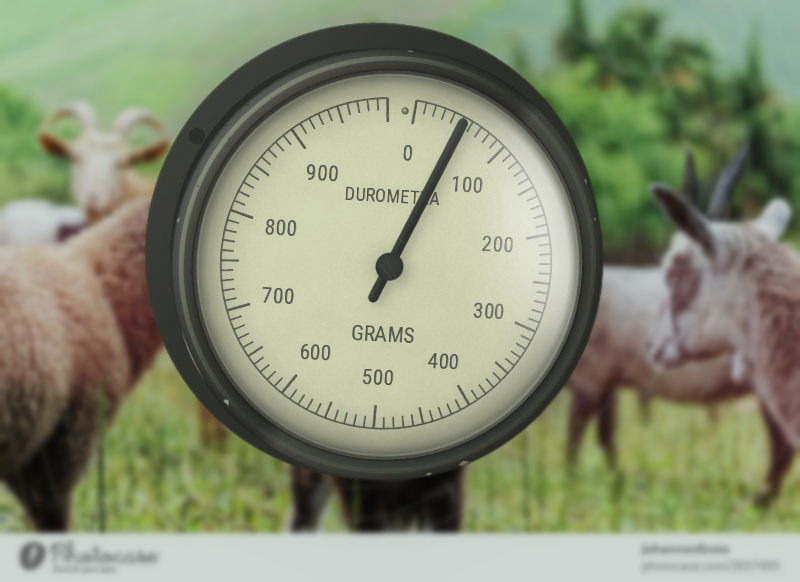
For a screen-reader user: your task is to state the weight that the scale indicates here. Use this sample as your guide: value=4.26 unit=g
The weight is value=50 unit=g
